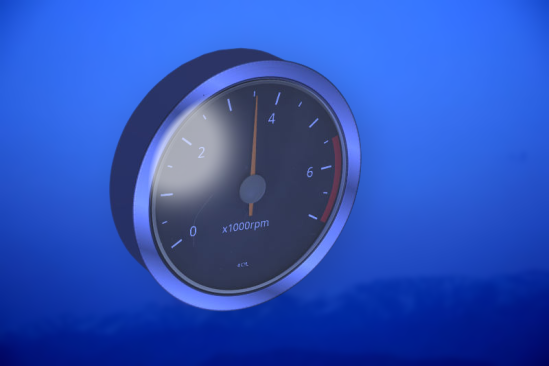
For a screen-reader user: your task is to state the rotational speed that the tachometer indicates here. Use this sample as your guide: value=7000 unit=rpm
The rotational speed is value=3500 unit=rpm
